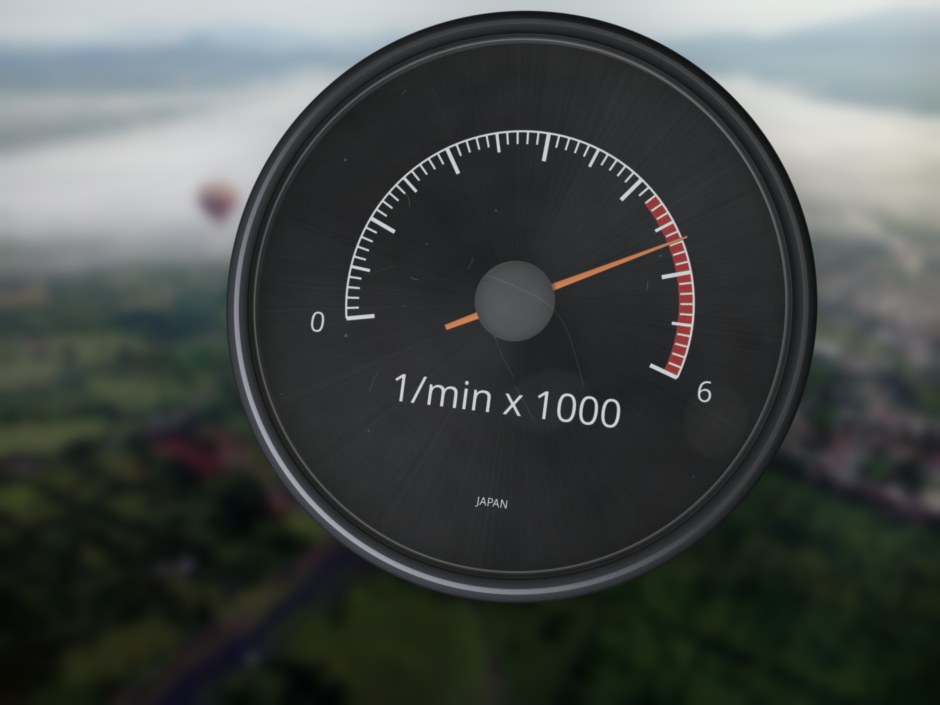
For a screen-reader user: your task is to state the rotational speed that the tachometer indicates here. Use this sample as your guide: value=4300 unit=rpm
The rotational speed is value=4700 unit=rpm
